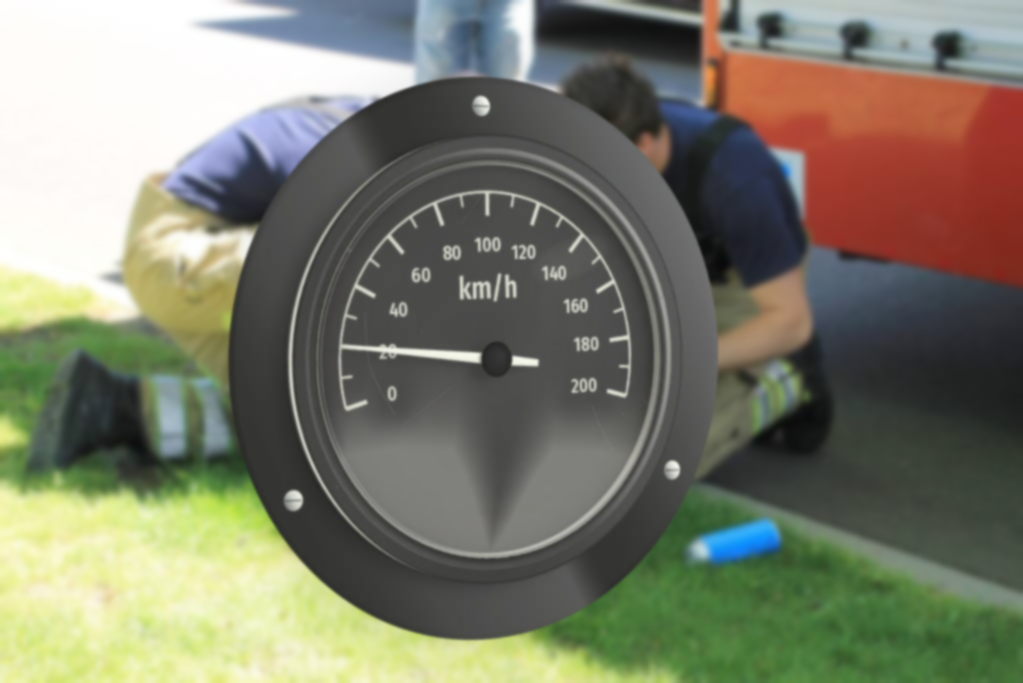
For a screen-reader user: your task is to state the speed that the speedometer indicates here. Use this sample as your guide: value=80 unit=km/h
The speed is value=20 unit=km/h
